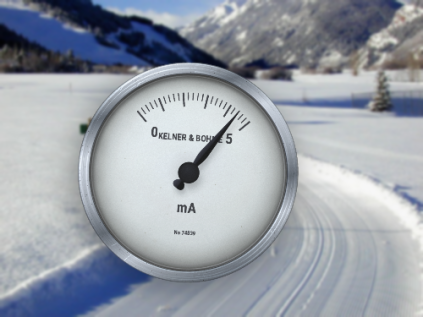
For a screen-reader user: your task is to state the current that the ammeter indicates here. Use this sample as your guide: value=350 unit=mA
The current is value=4.4 unit=mA
